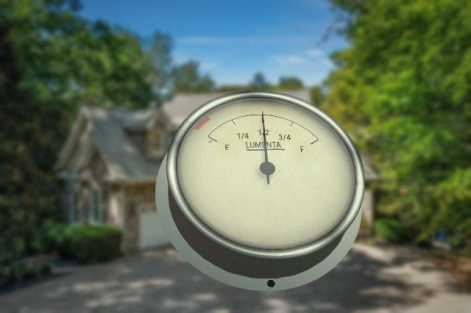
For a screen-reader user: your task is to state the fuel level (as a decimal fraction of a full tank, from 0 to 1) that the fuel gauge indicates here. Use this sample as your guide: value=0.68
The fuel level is value=0.5
